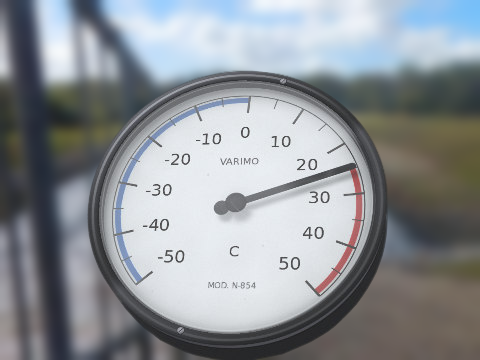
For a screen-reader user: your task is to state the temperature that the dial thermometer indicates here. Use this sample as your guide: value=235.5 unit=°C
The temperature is value=25 unit=°C
